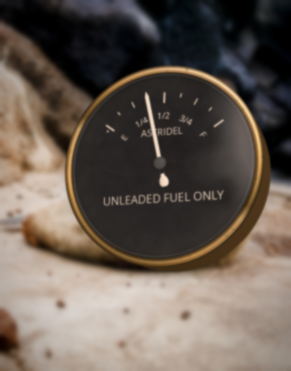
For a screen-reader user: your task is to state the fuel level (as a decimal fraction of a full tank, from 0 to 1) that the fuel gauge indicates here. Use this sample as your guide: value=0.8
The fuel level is value=0.375
